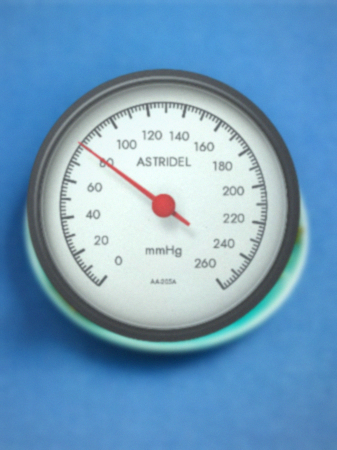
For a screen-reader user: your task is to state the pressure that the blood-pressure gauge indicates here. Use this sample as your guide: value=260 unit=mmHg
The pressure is value=80 unit=mmHg
